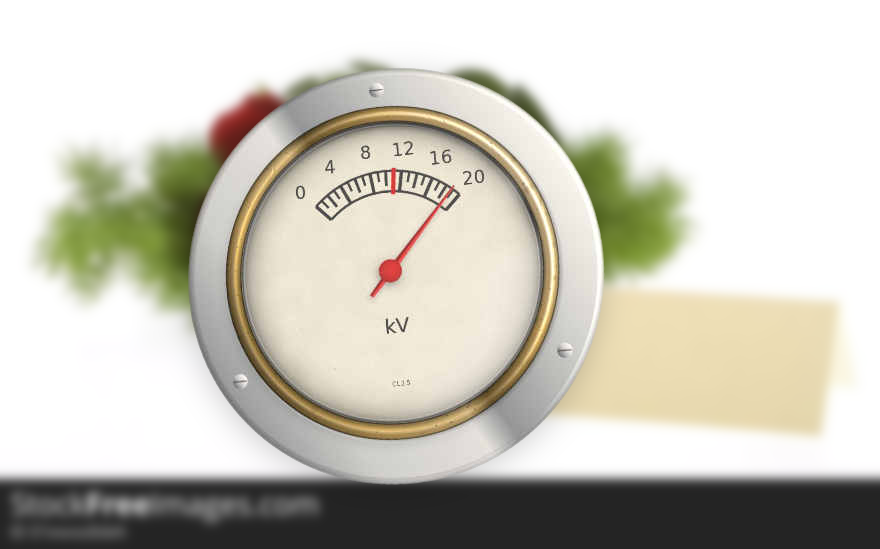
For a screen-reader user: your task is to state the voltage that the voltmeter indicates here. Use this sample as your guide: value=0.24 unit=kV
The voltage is value=19 unit=kV
